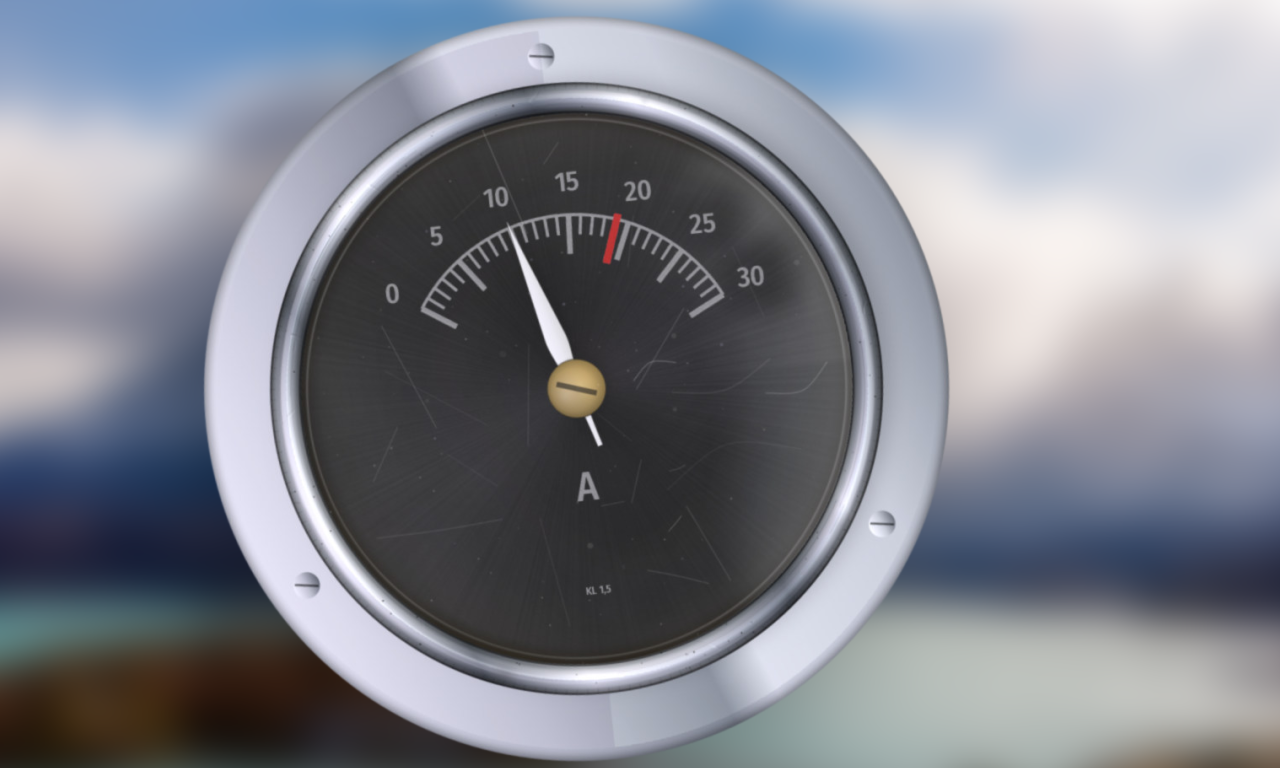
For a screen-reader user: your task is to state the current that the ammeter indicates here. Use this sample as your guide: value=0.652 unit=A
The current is value=10 unit=A
